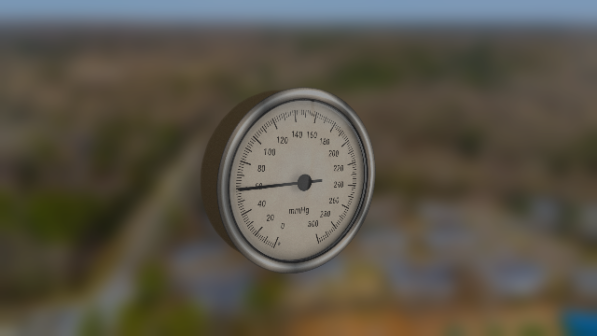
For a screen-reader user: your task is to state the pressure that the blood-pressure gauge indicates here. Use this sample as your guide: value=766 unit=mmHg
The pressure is value=60 unit=mmHg
